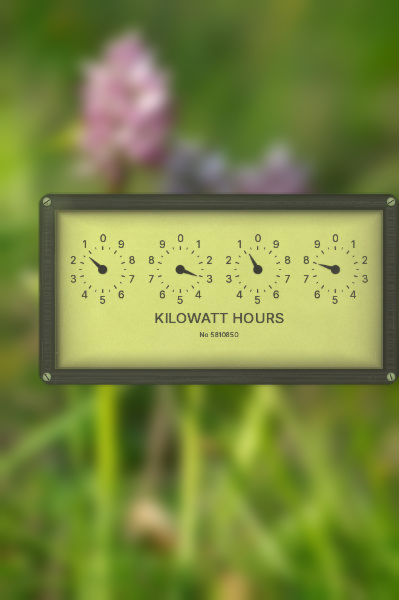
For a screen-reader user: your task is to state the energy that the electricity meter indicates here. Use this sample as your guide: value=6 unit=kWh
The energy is value=1308 unit=kWh
